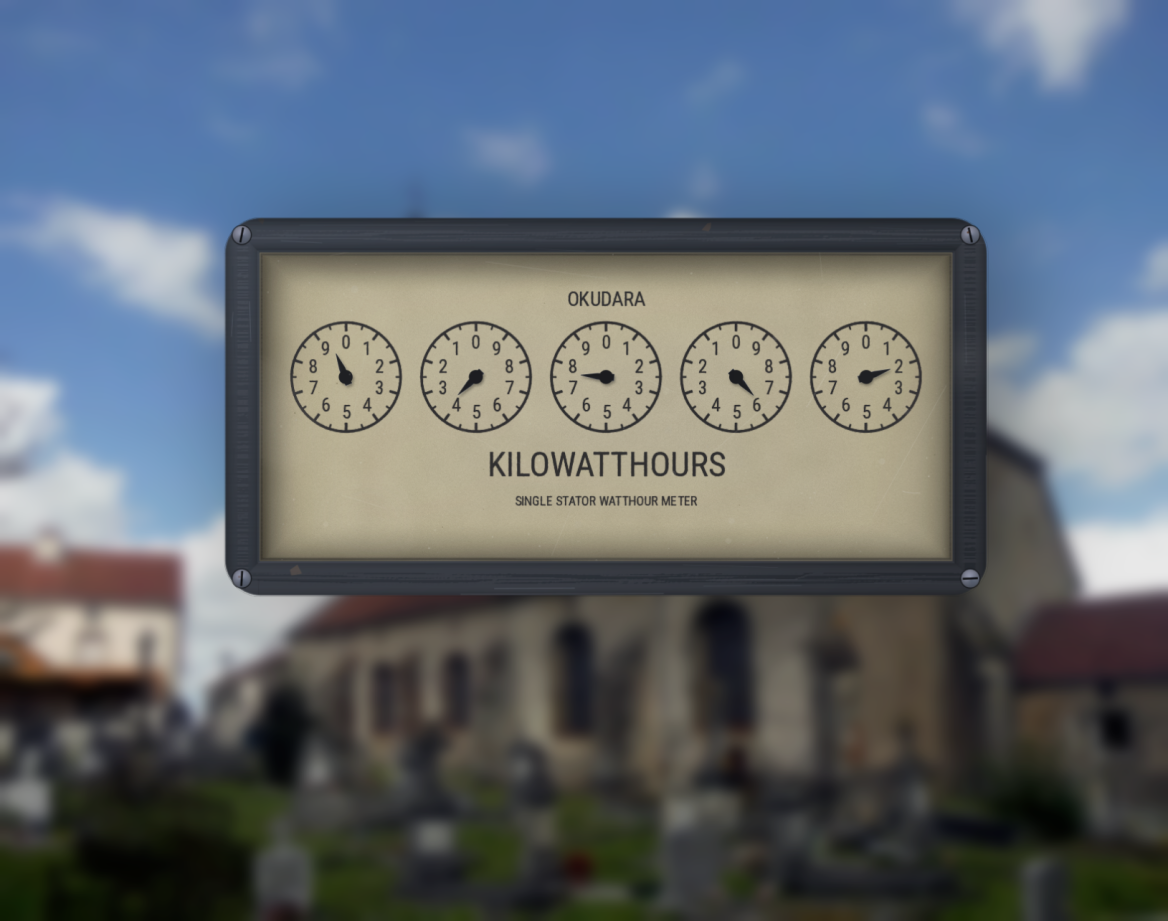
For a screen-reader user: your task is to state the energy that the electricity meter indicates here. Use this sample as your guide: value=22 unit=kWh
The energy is value=93762 unit=kWh
